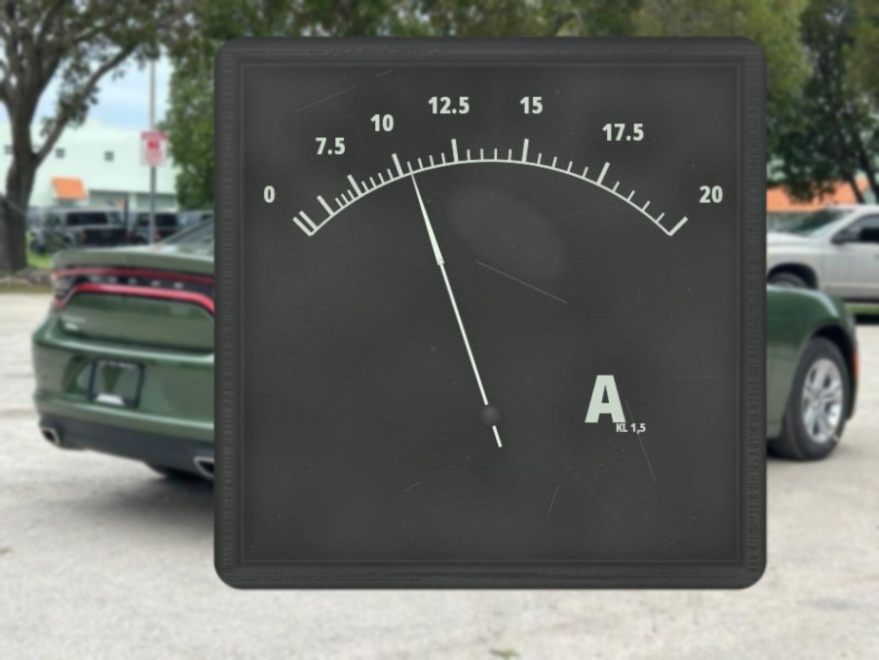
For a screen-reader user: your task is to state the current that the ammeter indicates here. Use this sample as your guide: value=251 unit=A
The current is value=10.5 unit=A
